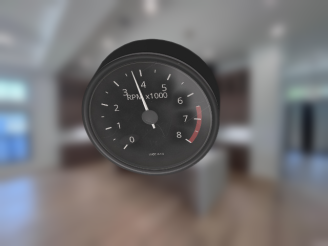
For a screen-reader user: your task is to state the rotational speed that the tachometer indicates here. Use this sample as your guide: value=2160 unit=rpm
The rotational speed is value=3750 unit=rpm
